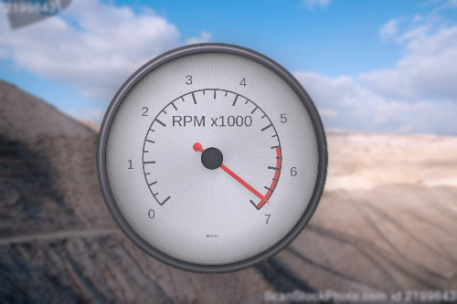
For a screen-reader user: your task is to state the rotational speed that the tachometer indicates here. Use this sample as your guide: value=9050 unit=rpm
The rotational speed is value=6750 unit=rpm
